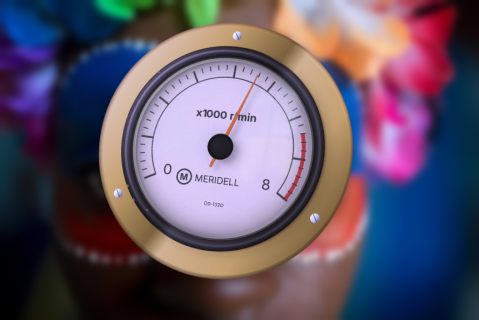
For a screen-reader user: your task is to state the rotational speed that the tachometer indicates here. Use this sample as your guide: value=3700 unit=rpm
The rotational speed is value=4600 unit=rpm
